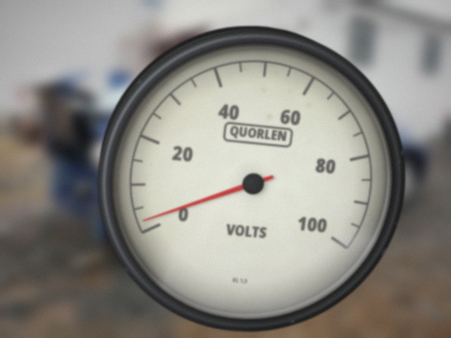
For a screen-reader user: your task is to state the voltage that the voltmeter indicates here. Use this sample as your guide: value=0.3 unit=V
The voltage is value=2.5 unit=V
